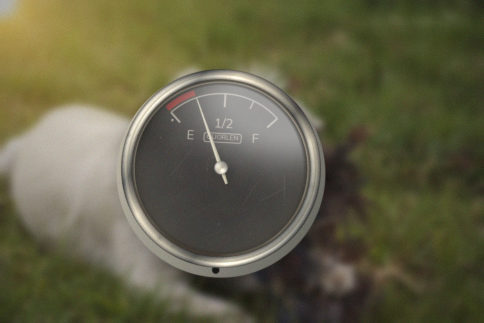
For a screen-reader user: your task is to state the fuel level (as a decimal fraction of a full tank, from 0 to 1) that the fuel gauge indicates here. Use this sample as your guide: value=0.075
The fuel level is value=0.25
